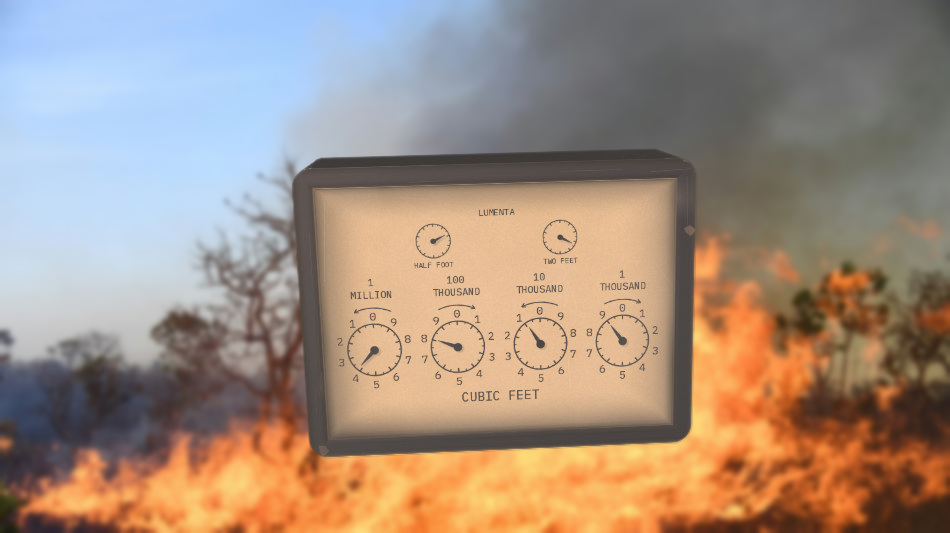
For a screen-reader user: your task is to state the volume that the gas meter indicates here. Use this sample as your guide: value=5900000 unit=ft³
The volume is value=380900 unit=ft³
